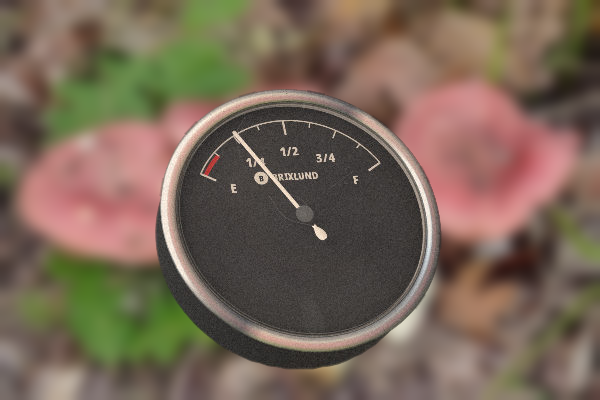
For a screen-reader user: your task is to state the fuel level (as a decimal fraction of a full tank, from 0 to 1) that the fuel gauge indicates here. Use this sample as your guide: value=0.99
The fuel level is value=0.25
